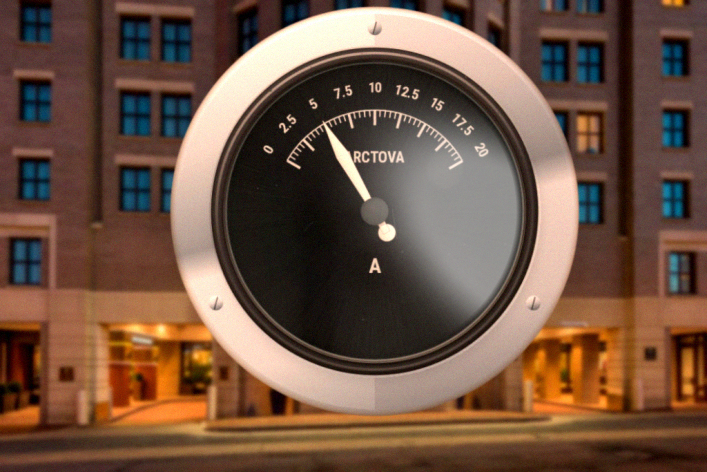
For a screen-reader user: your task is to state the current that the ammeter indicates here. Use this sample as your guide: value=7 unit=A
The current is value=5 unit=A
